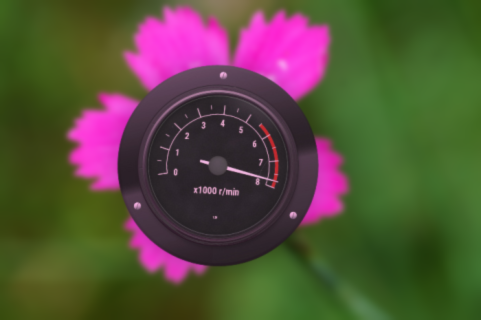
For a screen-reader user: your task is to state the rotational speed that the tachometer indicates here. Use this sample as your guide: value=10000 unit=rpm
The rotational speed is value=7750 unit=rpm
